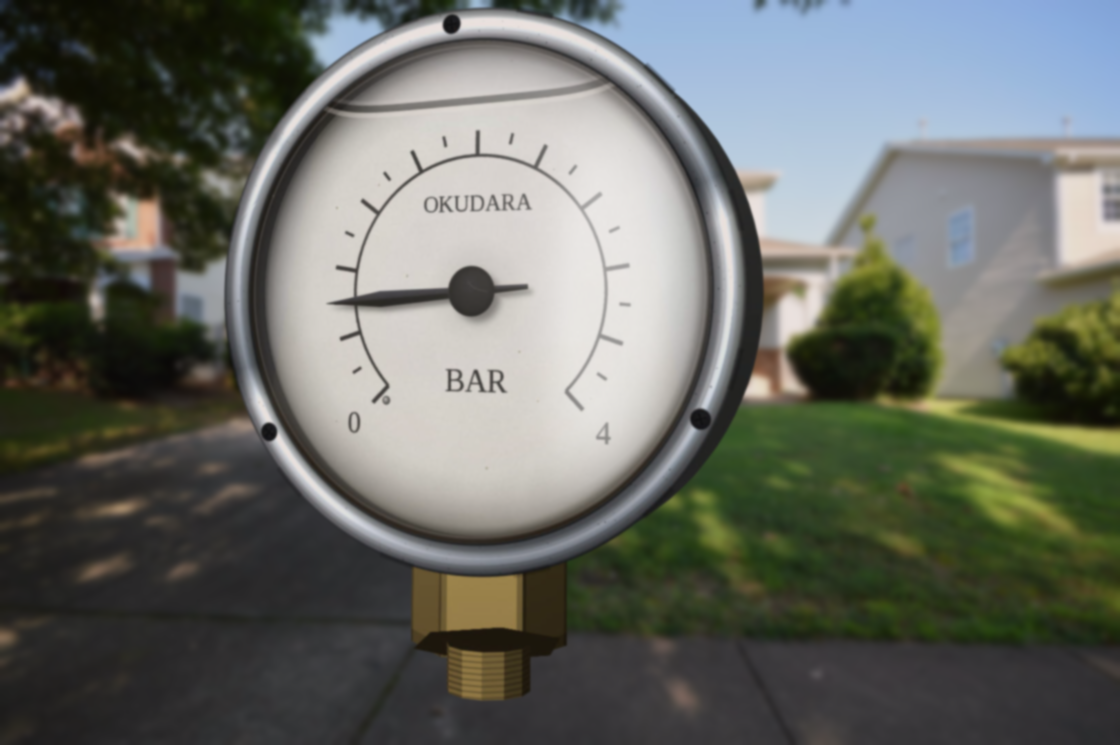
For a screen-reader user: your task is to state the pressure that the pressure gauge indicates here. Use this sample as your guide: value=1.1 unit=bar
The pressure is value=0.6 unit=bar
